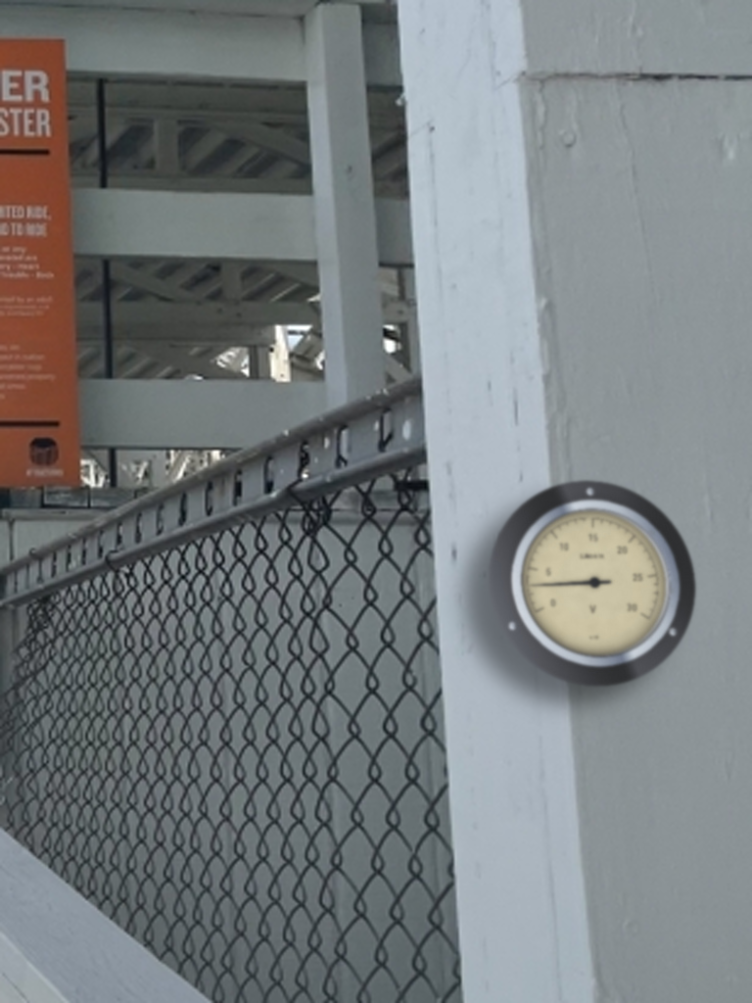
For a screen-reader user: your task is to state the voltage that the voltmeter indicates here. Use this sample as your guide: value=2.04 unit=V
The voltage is value=3 unit=V
